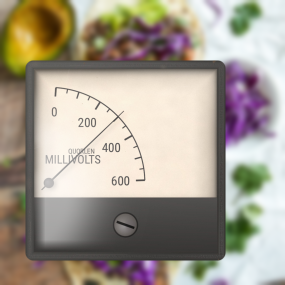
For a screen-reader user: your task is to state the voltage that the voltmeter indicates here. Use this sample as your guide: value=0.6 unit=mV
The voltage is value=300 unit=mV
